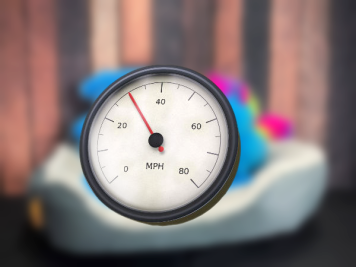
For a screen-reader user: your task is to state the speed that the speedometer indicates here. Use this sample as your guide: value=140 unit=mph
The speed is value=30 unit=mph
